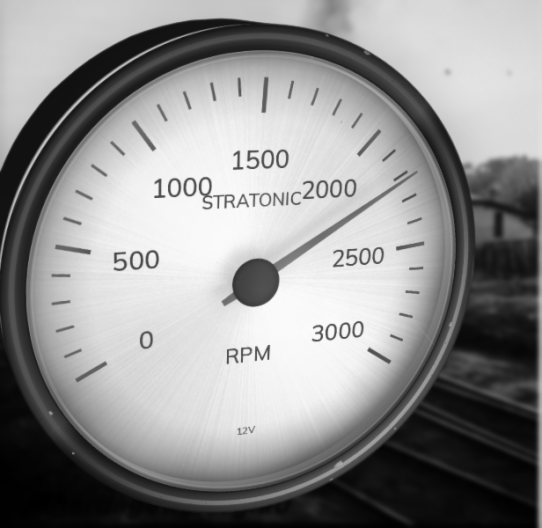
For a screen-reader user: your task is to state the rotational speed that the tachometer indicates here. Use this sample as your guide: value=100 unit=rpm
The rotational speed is value=2200 unit=rpm
